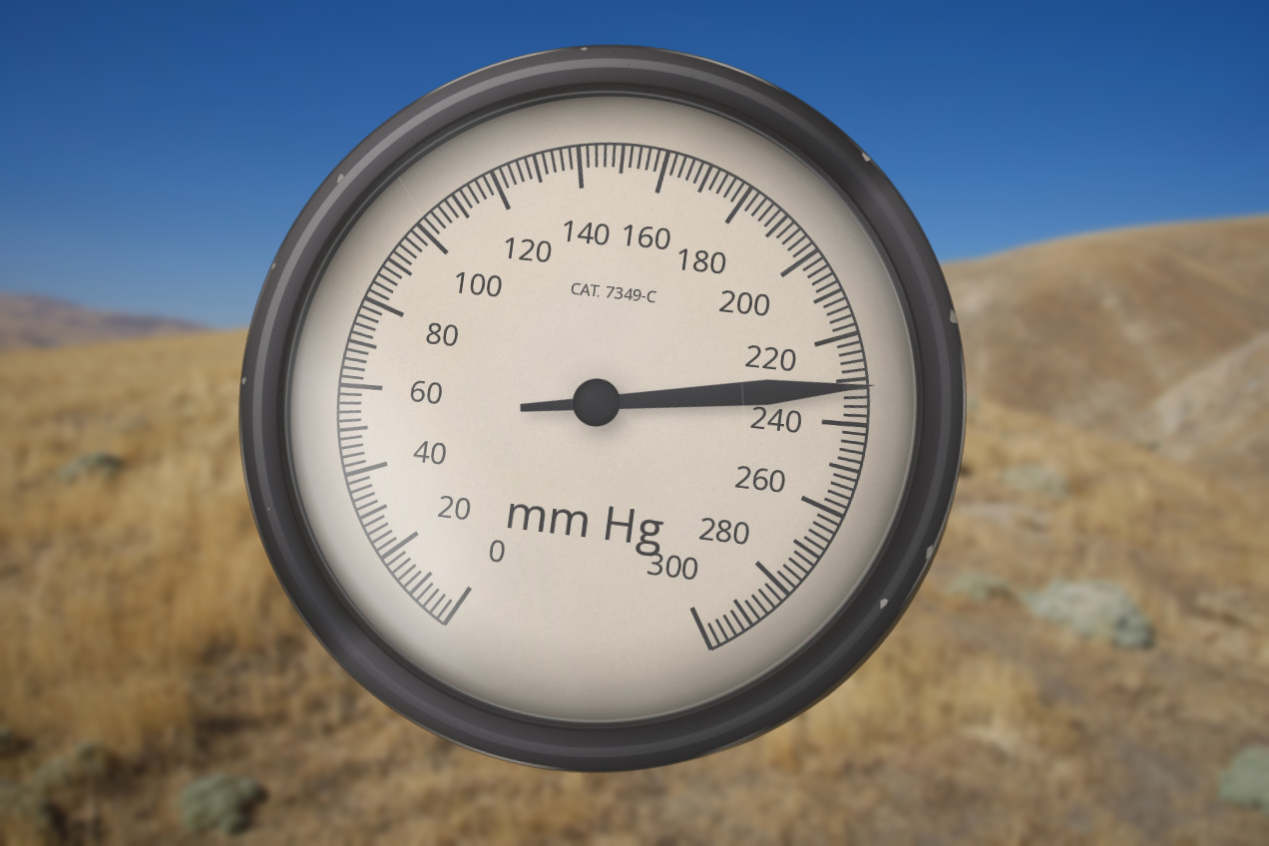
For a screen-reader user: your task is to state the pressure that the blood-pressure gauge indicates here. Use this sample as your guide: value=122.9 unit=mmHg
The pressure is value=232 unit=mmHg
